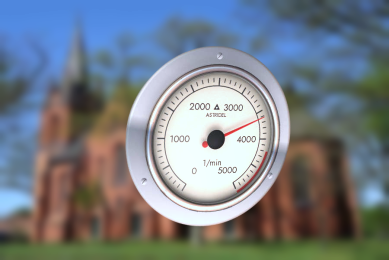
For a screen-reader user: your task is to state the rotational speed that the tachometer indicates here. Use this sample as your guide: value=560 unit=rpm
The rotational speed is value=3600 unit=rpm
